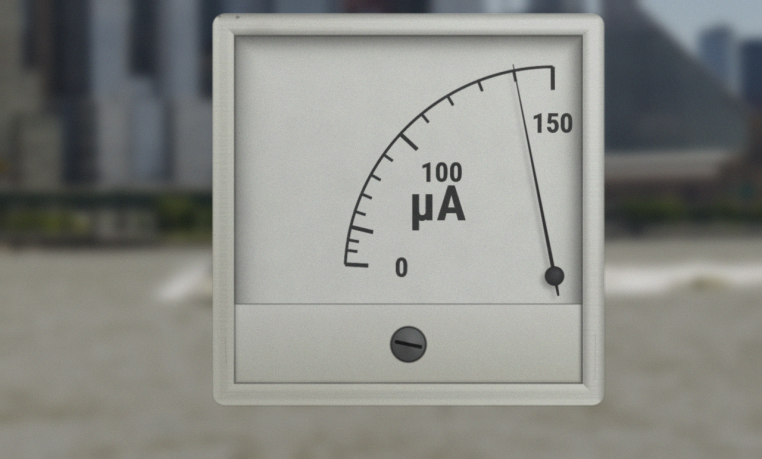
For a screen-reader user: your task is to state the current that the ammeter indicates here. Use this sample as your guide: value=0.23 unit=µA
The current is value=140 unit=µA
